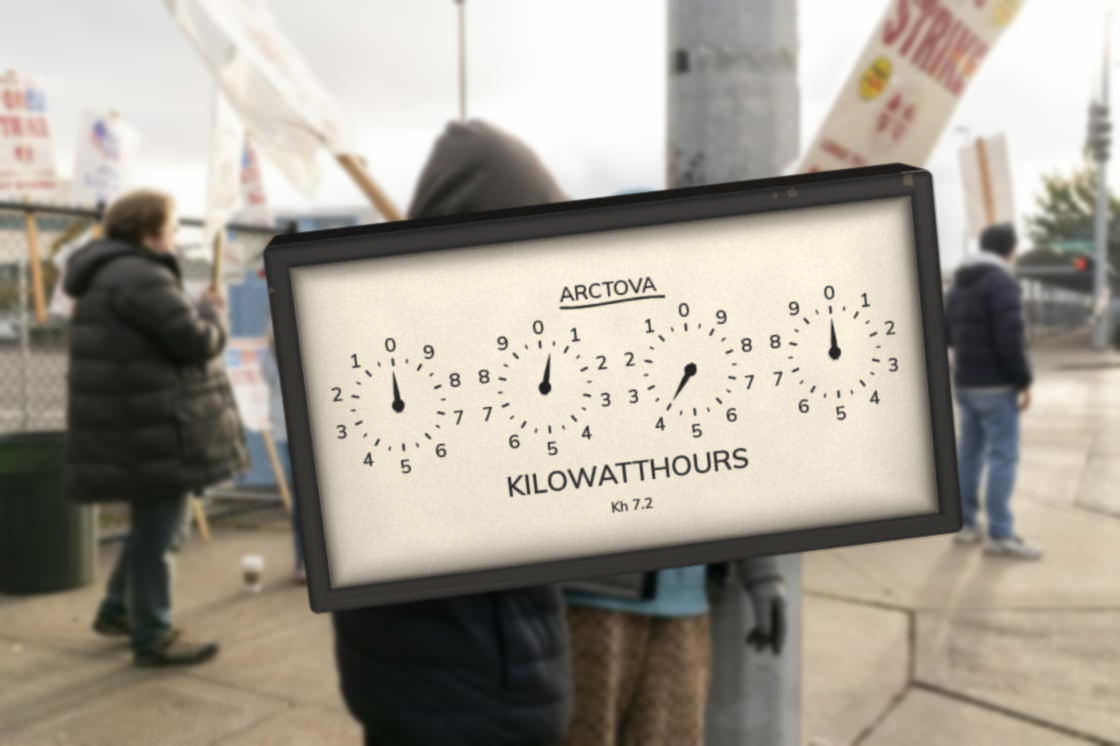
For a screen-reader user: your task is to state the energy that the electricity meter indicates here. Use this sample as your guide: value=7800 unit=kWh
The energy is value=40 unit=kWh
